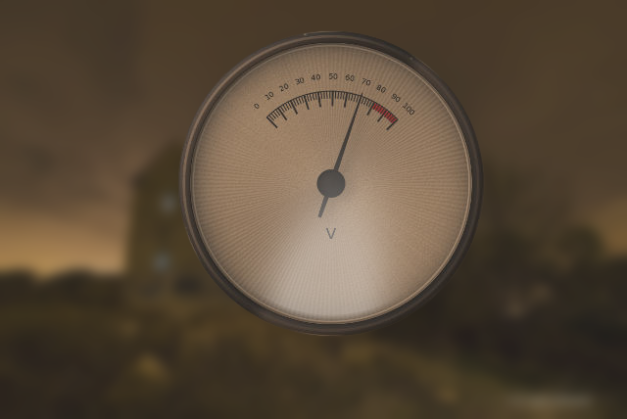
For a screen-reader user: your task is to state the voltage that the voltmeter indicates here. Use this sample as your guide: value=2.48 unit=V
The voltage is value=70 unit=V
